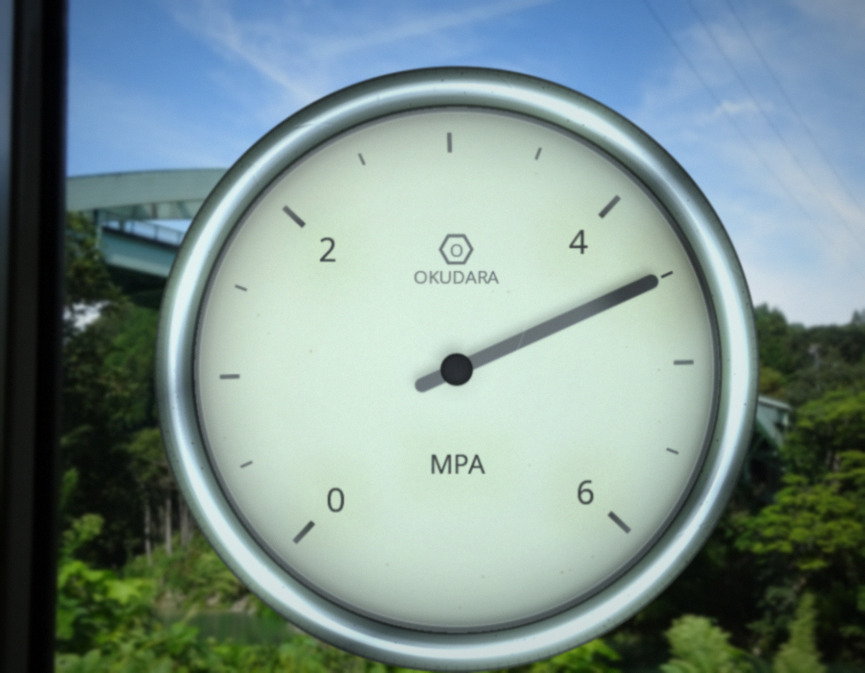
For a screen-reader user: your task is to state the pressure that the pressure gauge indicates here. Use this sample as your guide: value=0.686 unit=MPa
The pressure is value=4.5 unit=MPa
